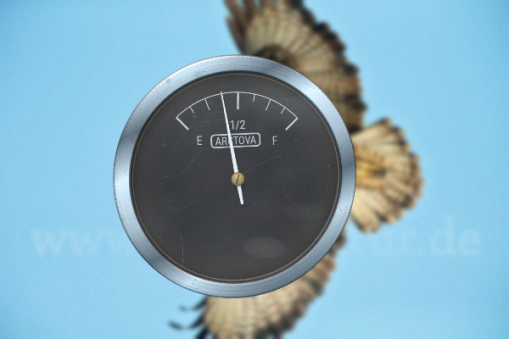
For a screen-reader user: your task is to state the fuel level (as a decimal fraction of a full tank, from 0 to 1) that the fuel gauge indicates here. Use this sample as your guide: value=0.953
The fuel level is value=0.375
